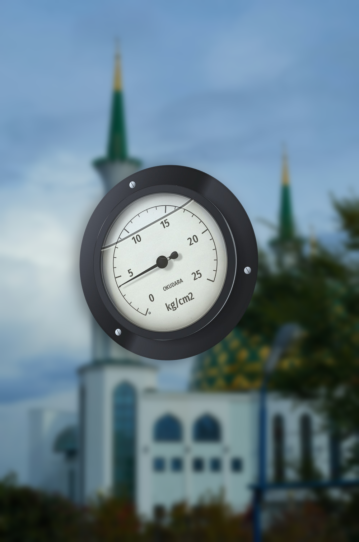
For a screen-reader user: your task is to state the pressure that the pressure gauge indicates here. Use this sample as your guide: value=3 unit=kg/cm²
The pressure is value=4 unit=kg/cm²
